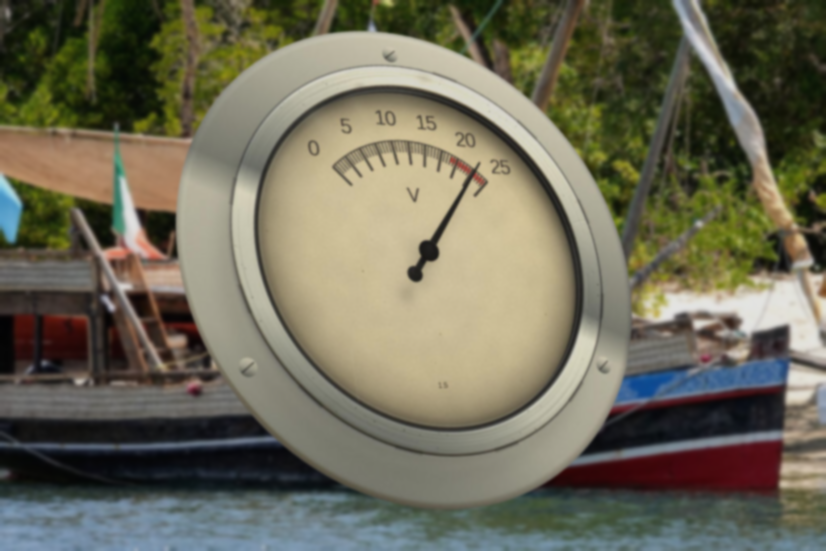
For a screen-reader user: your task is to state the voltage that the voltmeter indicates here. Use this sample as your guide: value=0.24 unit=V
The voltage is value=22.5 unit=V
